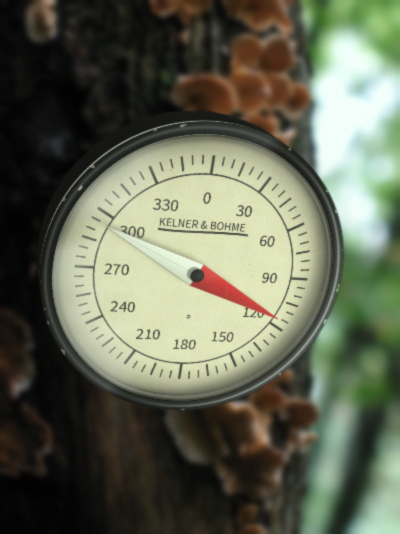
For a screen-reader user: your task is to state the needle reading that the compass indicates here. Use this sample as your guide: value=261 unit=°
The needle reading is value=115 unit=°
